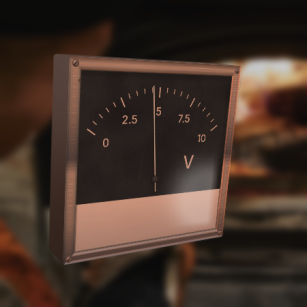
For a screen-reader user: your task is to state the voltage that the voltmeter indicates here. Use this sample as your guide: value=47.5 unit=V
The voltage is value=4.5 unit=V
